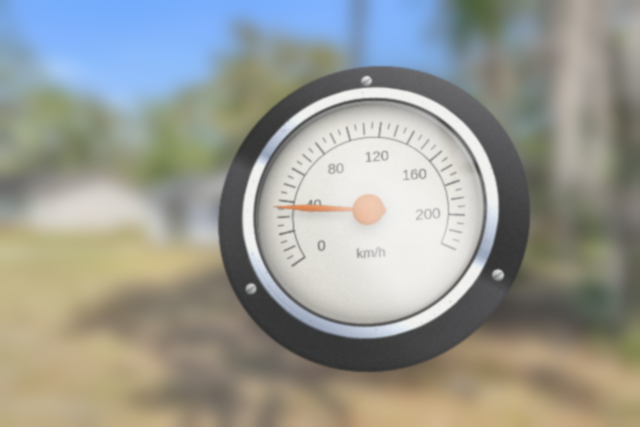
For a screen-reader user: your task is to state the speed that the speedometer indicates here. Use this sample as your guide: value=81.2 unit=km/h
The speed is value=35 unit=km/h
